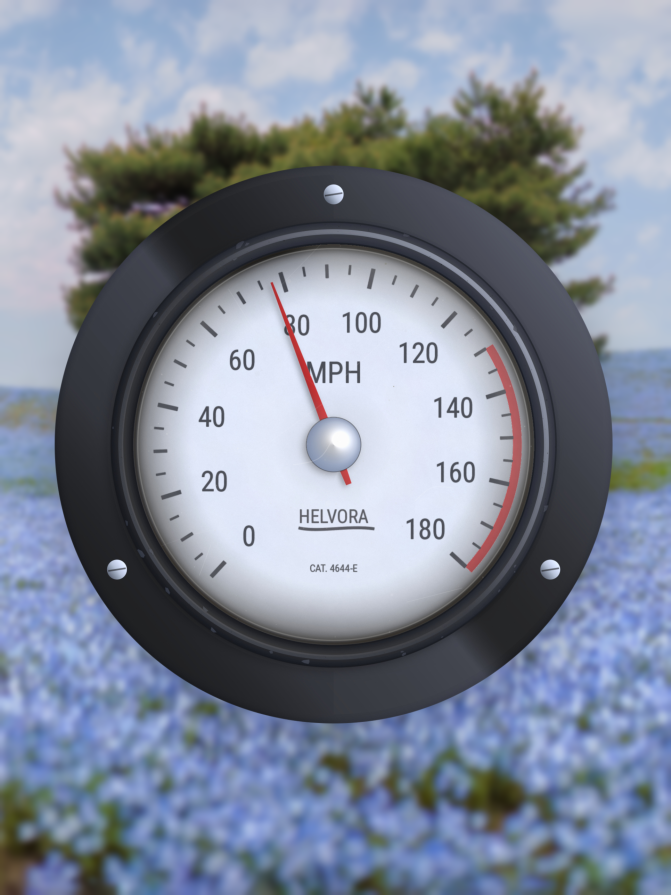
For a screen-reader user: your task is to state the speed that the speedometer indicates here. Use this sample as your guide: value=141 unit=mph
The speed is value=77.5 unit=mph
